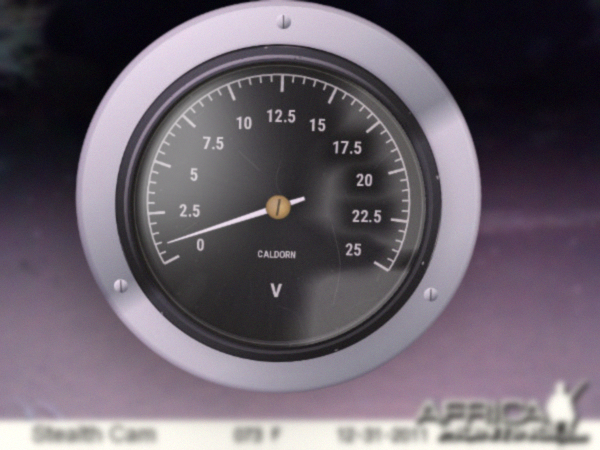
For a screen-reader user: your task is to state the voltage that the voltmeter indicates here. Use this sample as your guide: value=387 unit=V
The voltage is value=1 unit=V
